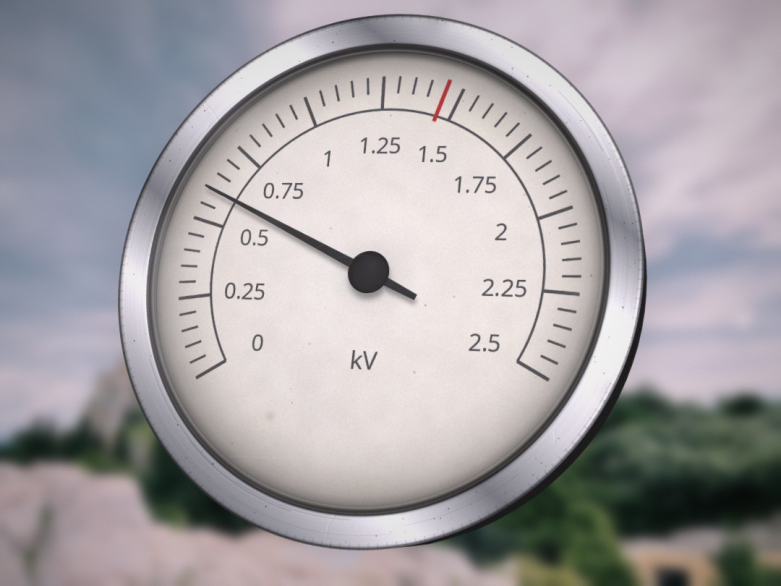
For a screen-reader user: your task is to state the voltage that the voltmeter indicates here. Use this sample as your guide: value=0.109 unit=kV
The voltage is value=0.6 unit=kV
